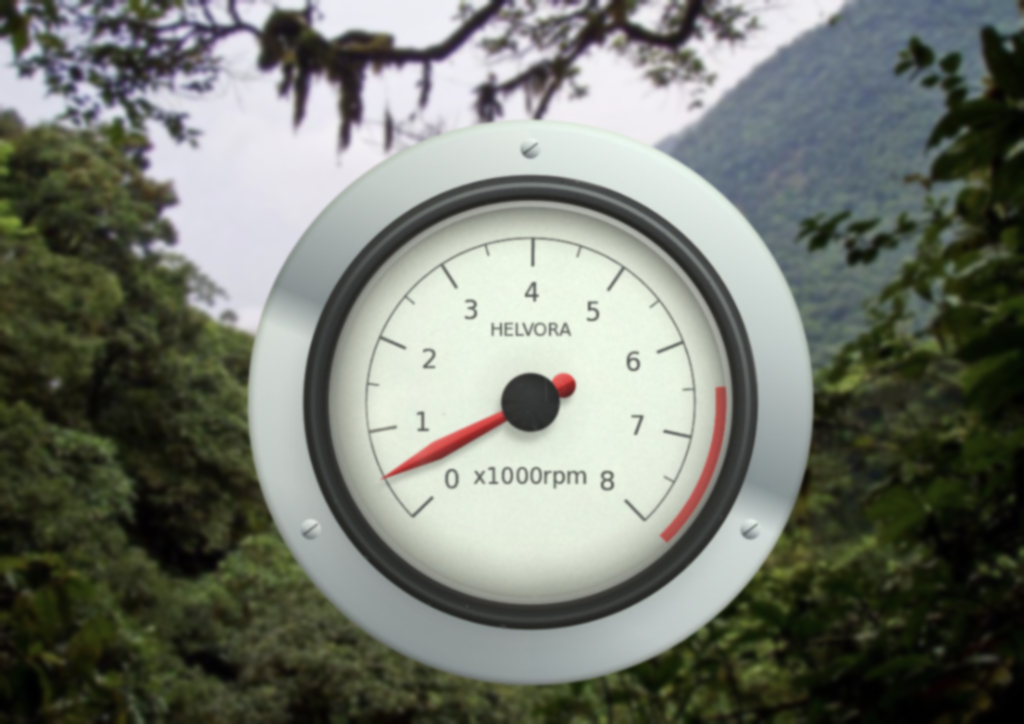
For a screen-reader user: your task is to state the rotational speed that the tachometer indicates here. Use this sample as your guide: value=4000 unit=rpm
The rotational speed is value=500 unit=rpm
